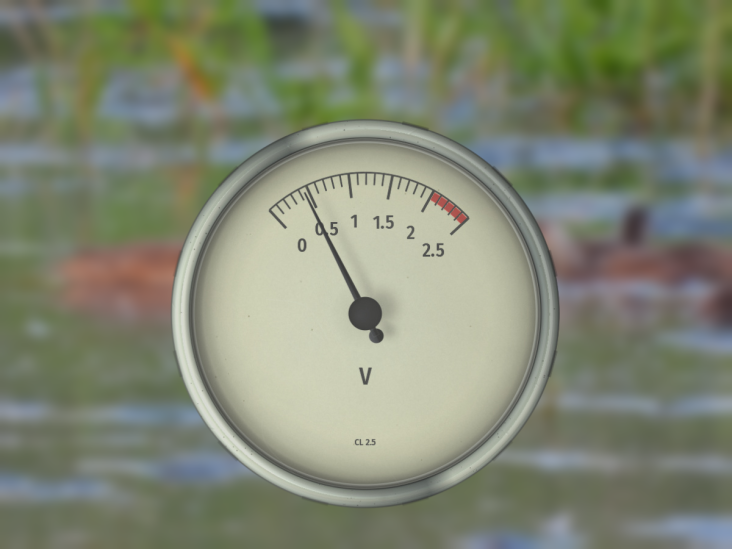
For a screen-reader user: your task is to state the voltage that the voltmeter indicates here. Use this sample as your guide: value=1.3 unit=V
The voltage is value=0.45 unit=V
